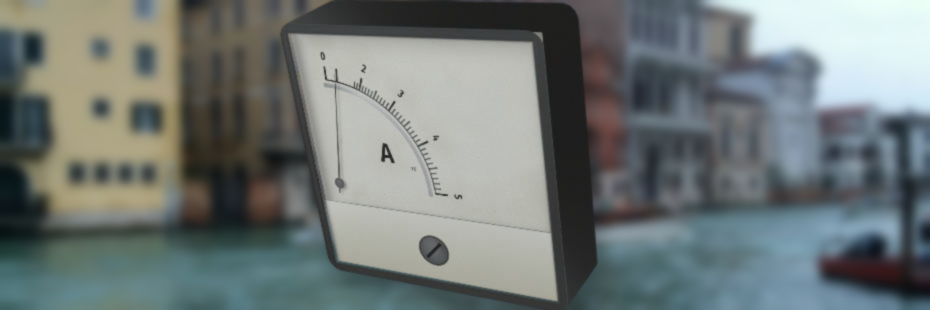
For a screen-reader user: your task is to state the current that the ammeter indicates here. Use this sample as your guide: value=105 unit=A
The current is value=1 unit=A
